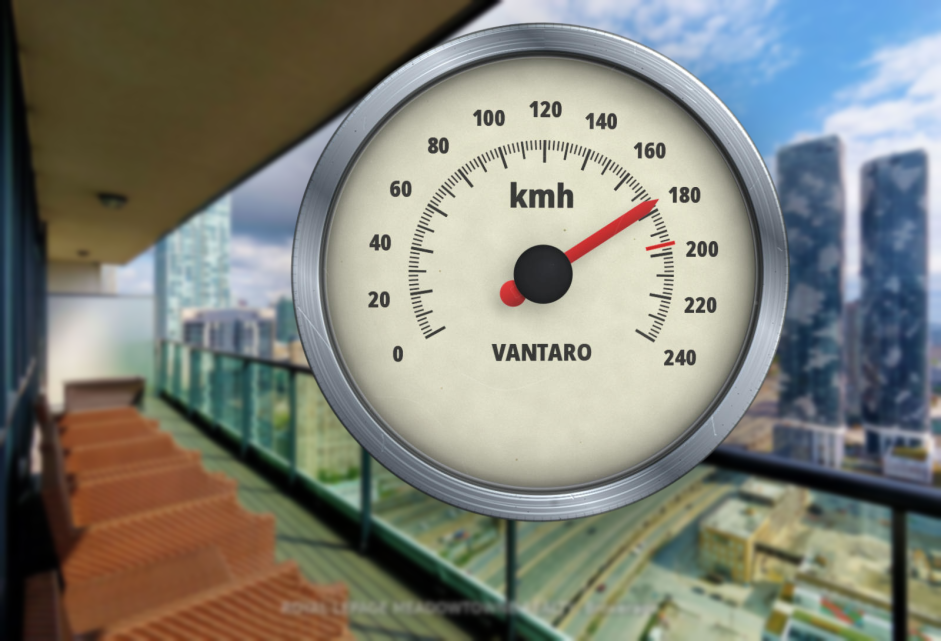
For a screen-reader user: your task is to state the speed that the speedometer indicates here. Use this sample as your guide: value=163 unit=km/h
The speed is value=176 unit=km/h
